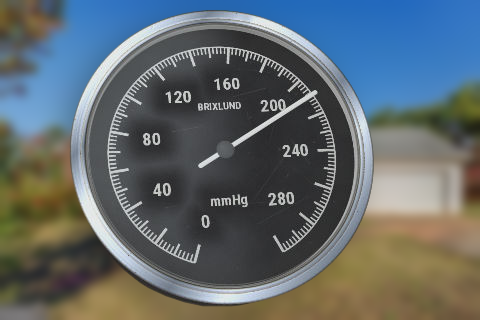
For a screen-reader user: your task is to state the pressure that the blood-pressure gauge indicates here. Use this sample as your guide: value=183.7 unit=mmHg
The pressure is value=210 unit=mmHg
